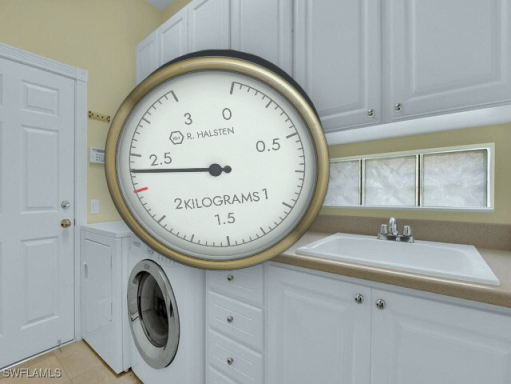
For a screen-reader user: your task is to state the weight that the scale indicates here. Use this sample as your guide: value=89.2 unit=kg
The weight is value=2.4 unit=kg
